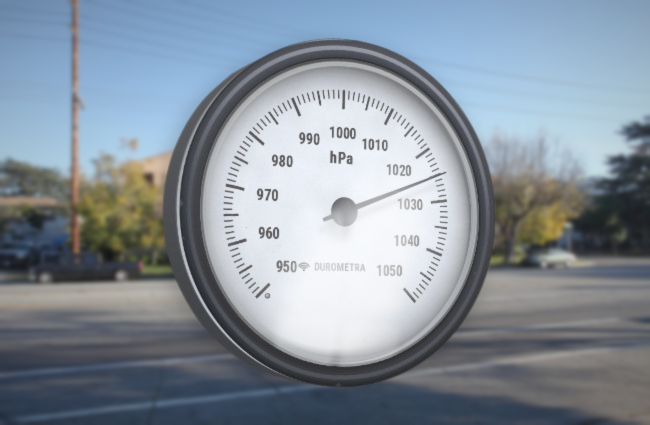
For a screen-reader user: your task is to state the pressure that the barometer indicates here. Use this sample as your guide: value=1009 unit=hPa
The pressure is value=1025 unit=hPa
